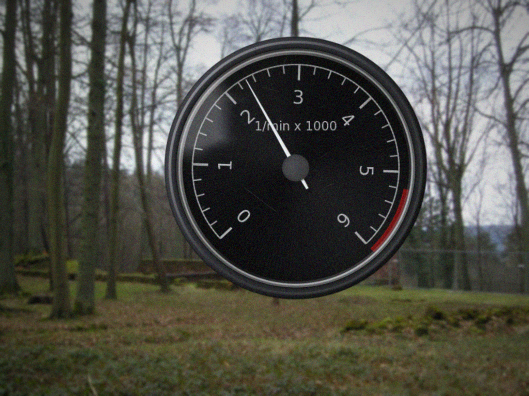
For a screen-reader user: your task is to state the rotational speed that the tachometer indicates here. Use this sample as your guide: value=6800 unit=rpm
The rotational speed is value=2300 unit=rpm
